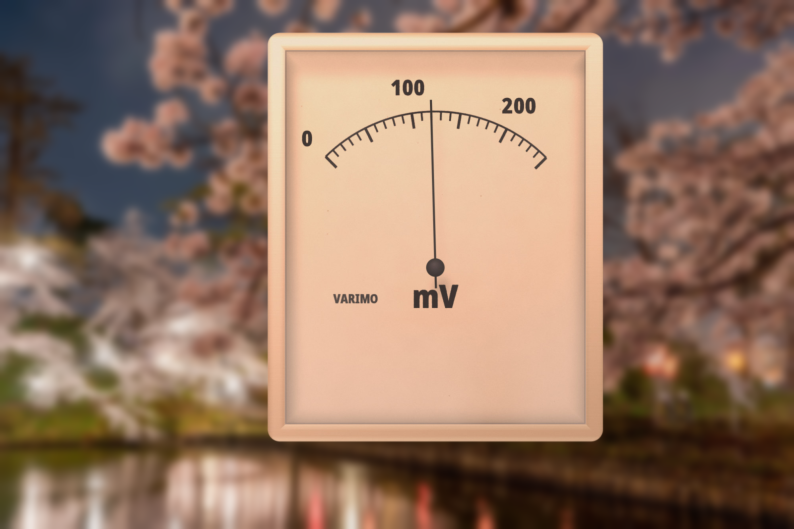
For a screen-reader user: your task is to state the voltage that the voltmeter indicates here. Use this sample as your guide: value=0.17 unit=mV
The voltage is value=120 unit=mV
